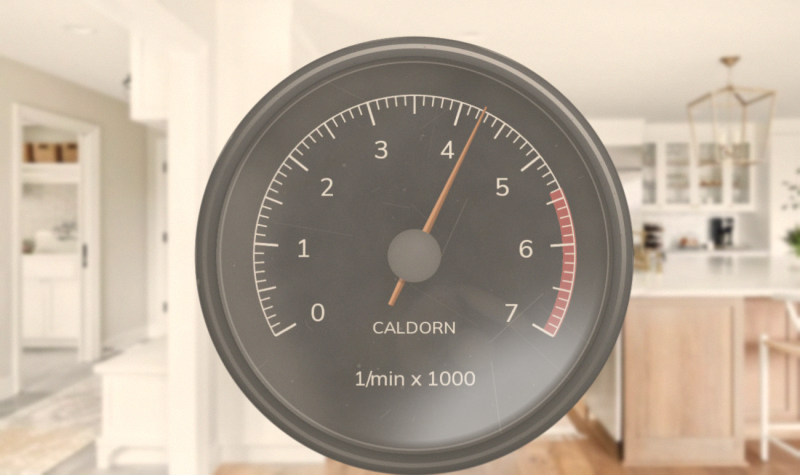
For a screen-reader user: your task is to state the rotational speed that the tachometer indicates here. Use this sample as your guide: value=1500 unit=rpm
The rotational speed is value=4250 unit=rpm
